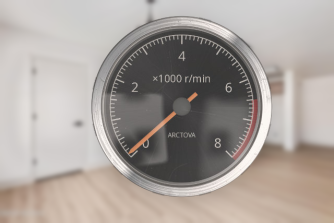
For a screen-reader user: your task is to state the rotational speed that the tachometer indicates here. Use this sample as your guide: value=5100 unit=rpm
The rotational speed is value=100 unit=rpm
